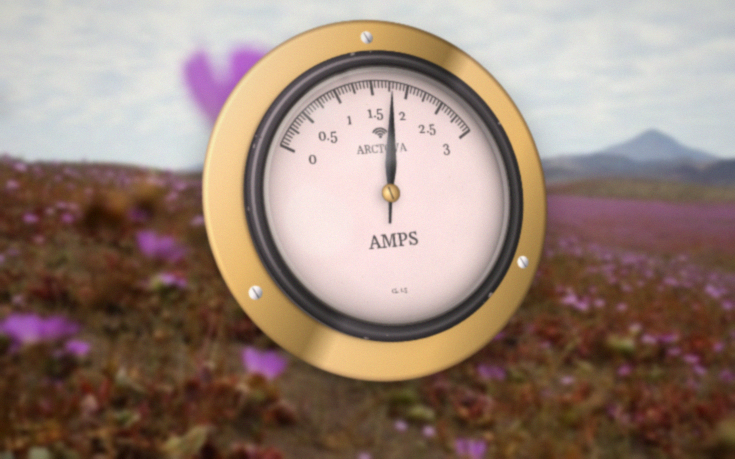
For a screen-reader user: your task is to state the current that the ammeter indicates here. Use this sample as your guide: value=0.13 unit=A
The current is value=1.75 unit=A
